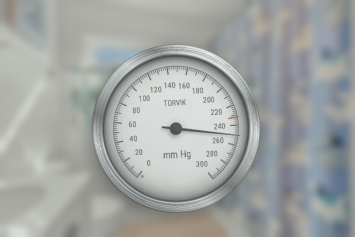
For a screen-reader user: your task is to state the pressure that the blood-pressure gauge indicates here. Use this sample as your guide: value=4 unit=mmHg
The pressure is value=250 unit=mmHg
